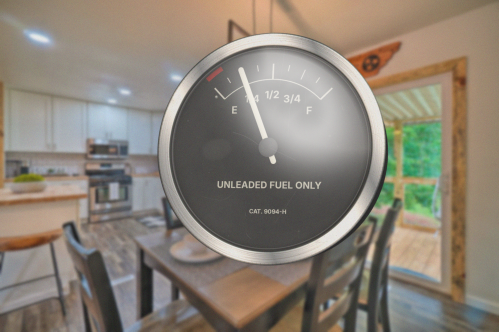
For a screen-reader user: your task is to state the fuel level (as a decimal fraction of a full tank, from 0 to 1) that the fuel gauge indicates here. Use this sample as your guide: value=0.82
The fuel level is value=0.25
